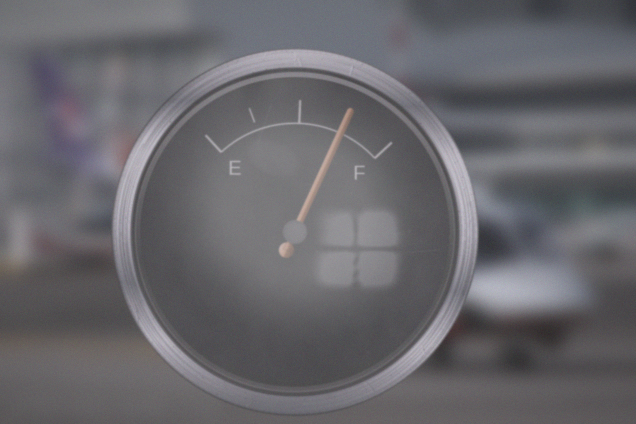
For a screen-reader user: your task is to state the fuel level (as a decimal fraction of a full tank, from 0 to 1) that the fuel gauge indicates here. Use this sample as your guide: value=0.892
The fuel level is value=0.75
